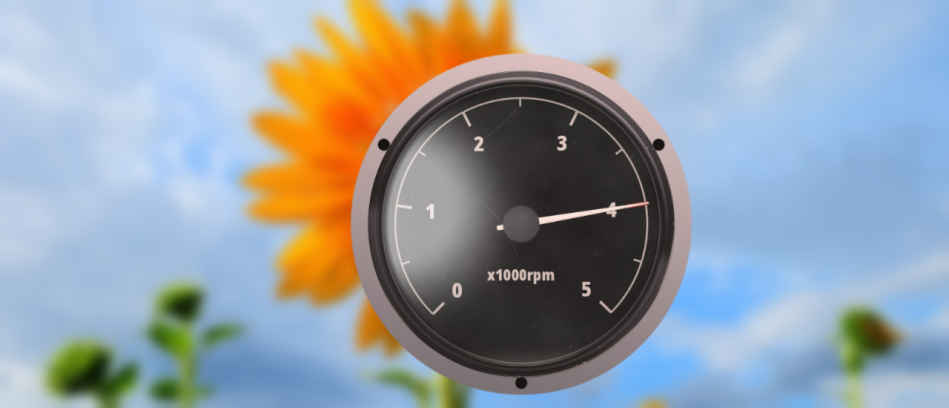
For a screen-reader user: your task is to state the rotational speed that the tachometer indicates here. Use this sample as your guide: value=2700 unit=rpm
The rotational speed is value=4000 unit=rpm
